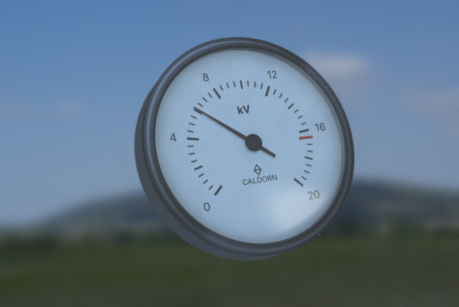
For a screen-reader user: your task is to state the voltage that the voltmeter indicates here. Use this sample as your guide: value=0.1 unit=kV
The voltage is value=6 unit=kV
